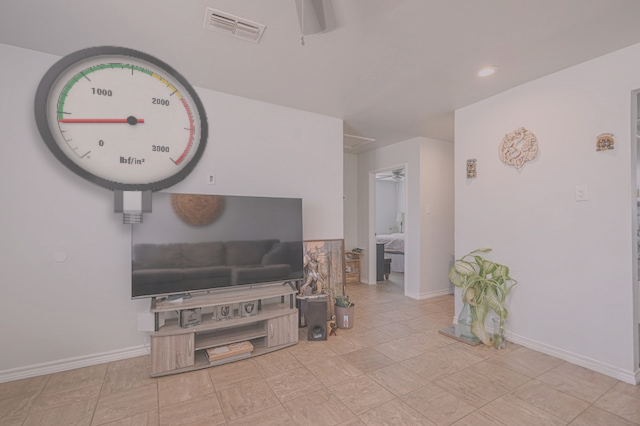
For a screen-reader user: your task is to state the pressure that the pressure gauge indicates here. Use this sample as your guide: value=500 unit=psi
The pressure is value=400 unit=psi
